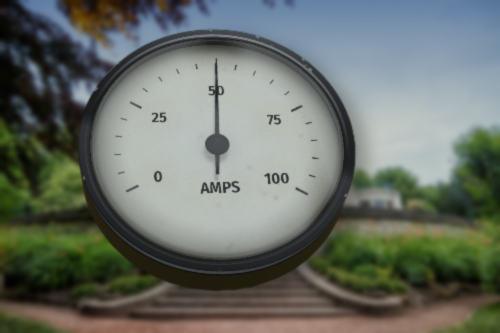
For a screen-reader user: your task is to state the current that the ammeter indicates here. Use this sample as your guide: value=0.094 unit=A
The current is value=50 unit=A
